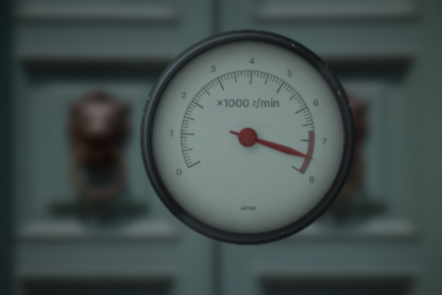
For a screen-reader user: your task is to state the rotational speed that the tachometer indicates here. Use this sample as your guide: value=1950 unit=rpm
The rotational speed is value=7500 unit=rpm
